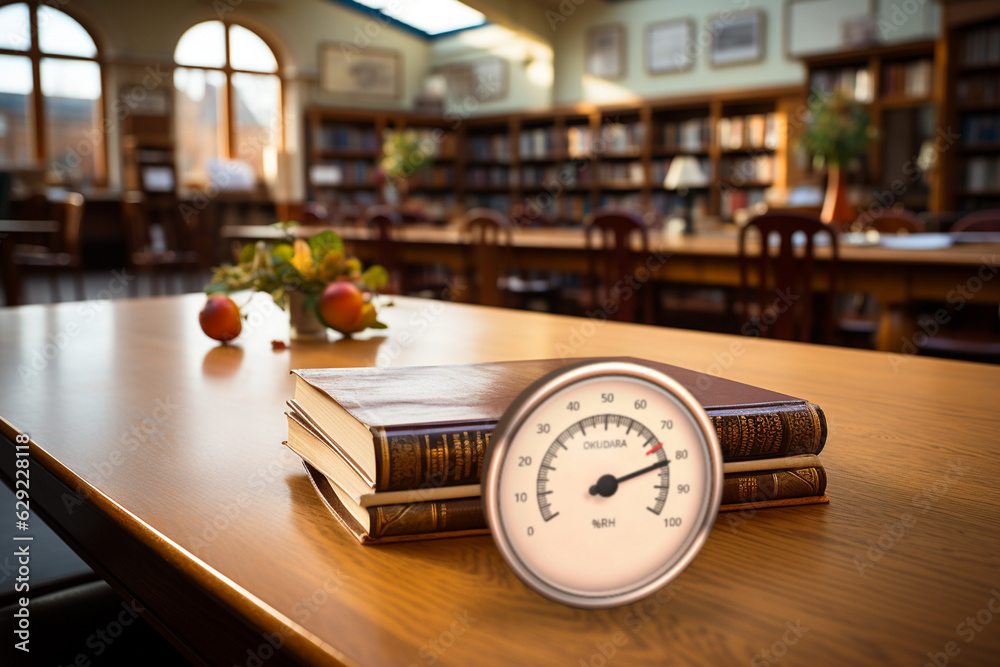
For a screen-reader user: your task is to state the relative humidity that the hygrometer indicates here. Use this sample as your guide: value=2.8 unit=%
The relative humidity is value=80 unit=%
